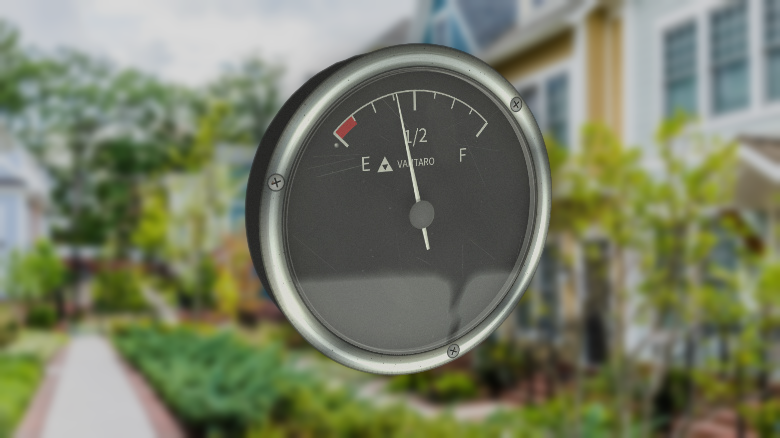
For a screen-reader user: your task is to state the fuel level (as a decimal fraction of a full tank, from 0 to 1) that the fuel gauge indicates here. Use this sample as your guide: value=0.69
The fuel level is value=0.375
